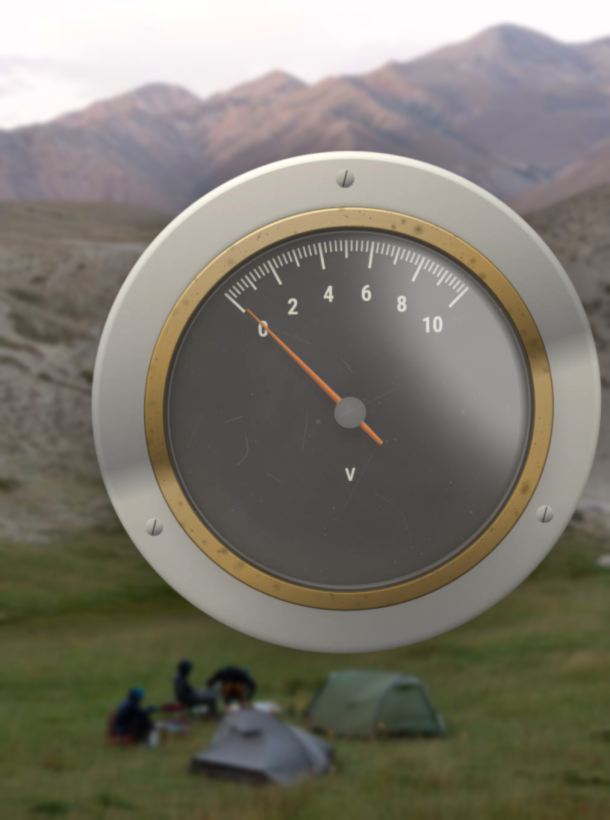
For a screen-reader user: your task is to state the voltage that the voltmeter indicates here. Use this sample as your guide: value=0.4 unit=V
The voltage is value=0.2 unit=V
